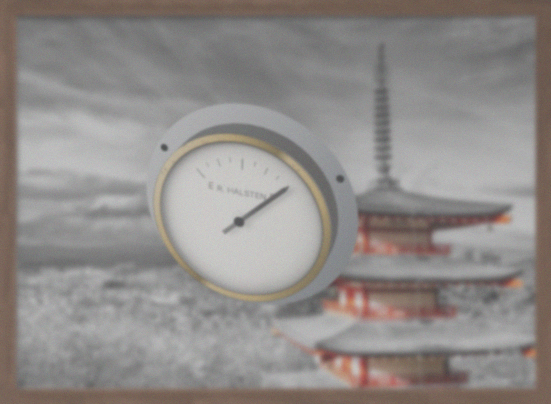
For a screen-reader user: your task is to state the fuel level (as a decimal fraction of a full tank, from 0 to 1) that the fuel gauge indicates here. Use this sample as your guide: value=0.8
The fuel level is value=1
